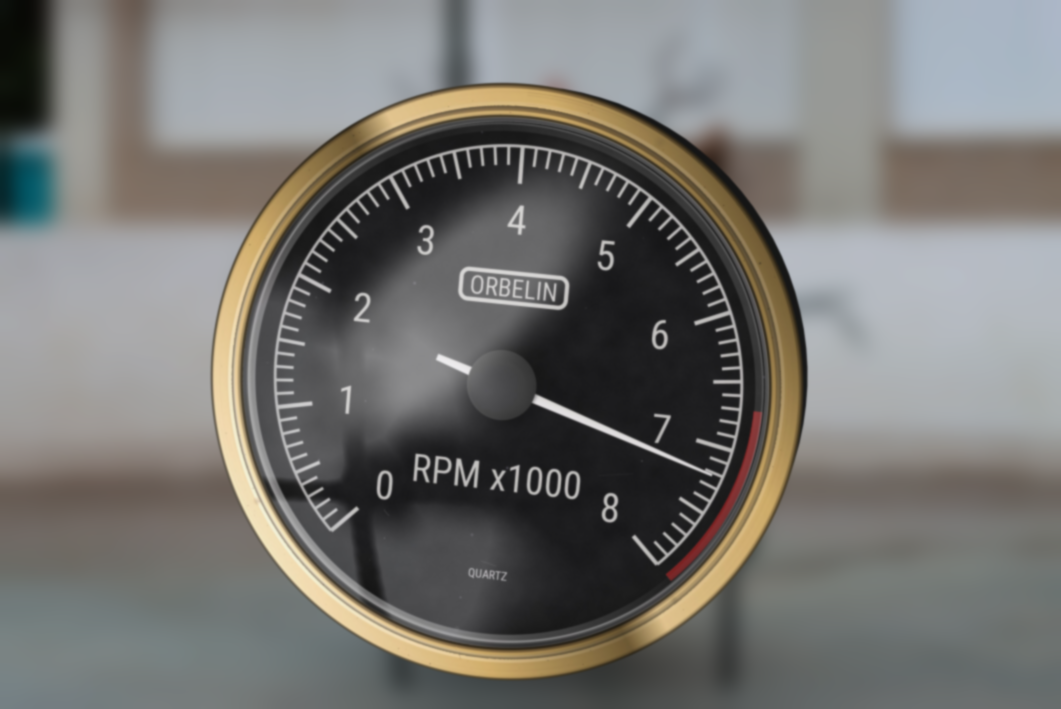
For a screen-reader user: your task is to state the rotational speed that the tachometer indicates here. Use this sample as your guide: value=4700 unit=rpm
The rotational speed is value=7200 unit=rpm
